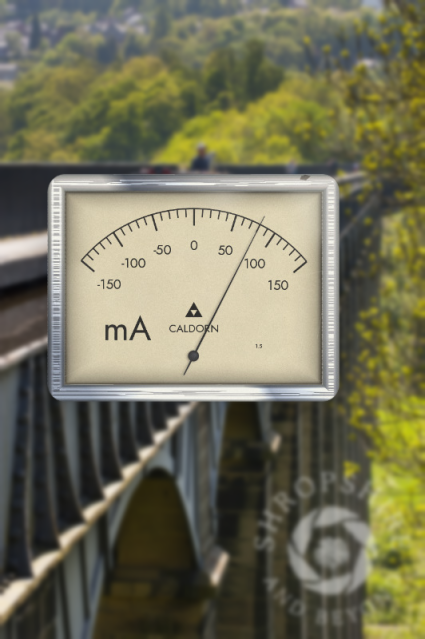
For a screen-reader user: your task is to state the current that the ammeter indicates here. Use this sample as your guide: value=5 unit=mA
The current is value=80 unit=mA
